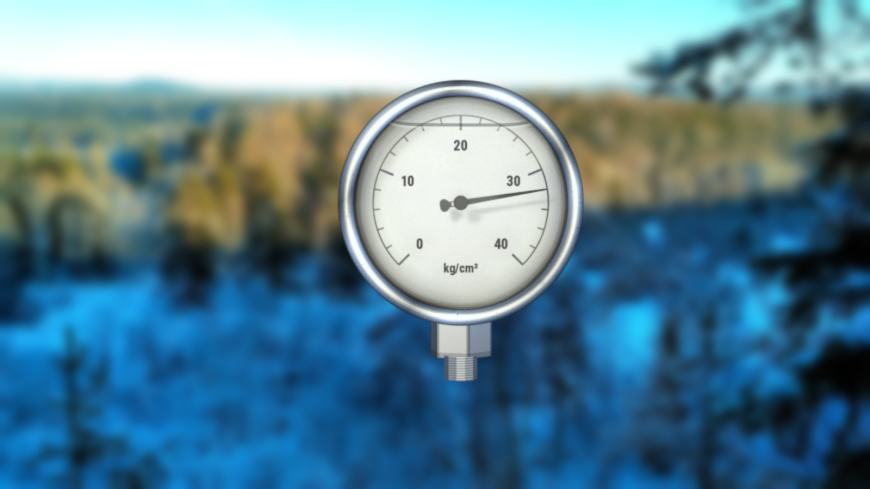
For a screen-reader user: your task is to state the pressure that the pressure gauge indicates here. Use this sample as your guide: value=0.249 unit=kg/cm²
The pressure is value=32 unit=kg/cm²
